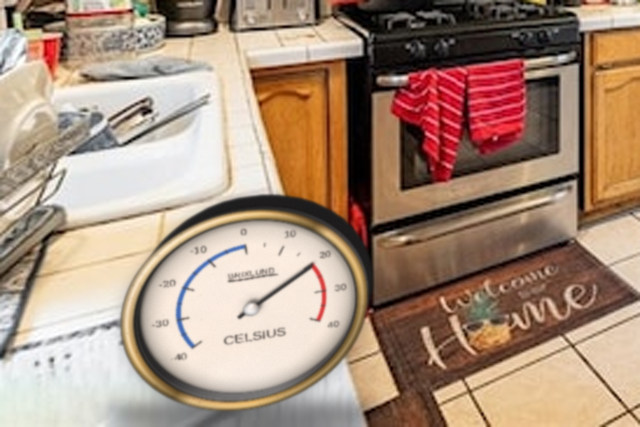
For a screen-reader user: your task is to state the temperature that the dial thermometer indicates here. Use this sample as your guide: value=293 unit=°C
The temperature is value=20 unit=°C
